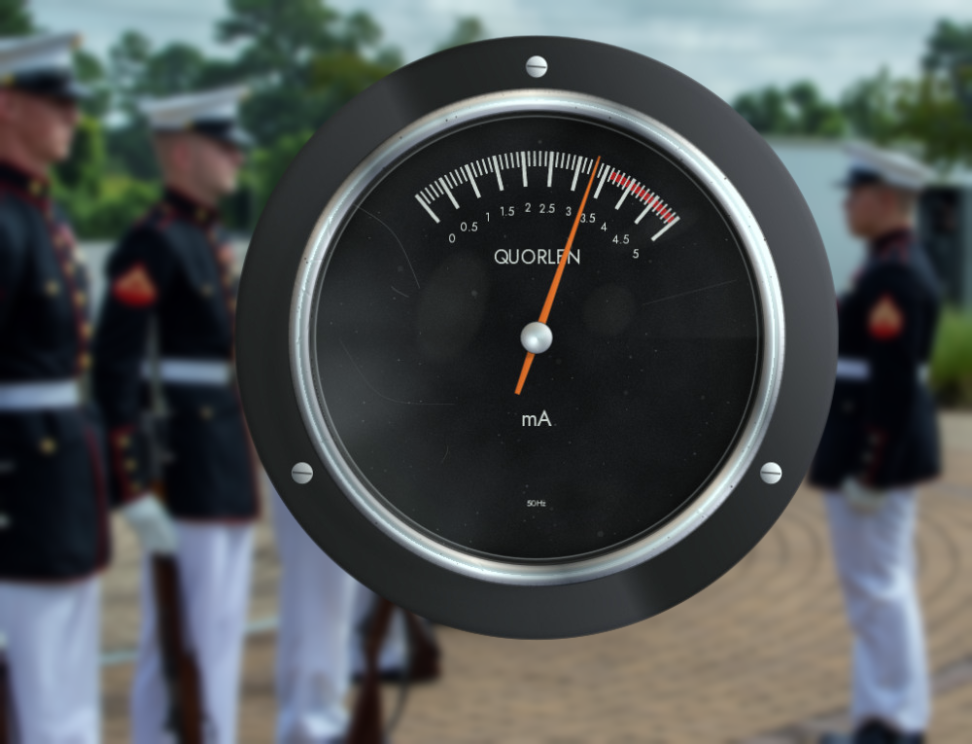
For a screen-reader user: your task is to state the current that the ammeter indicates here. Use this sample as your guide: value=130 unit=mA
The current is value=3.3 unit=mA
